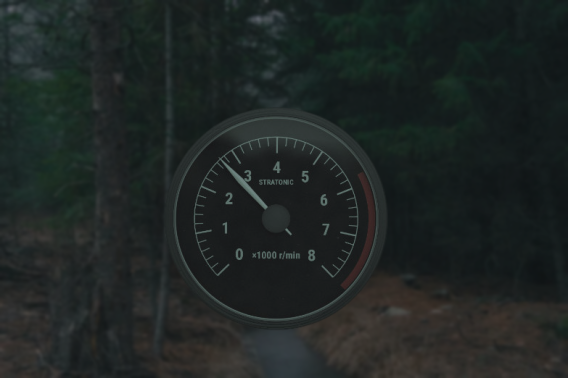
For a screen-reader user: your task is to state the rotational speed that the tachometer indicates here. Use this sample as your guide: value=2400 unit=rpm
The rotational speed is value=2700 unit=rpm
